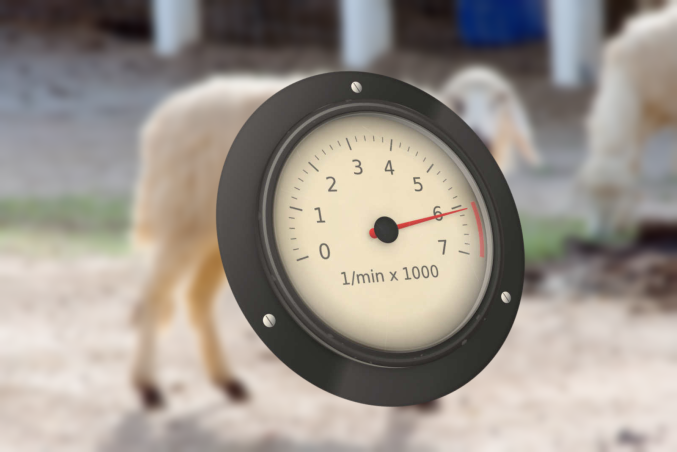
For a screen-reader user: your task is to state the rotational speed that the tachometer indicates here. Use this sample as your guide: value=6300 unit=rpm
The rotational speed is value=6100 unit=rpm
